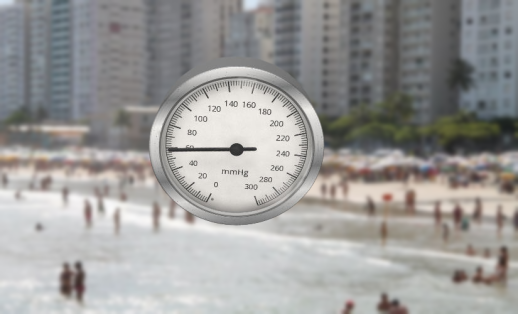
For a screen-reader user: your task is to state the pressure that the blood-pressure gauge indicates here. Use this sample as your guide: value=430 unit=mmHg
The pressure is value=60 unit=mmHg
